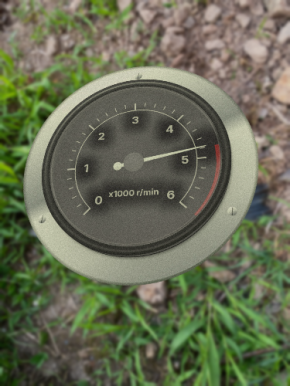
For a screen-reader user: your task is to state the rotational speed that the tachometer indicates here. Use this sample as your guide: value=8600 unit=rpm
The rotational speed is value=4800 unit=rpm
